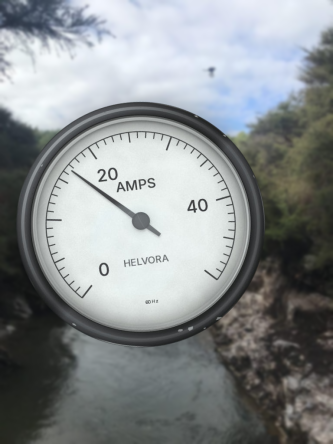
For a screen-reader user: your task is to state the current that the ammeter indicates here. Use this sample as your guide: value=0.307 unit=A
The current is value=16.5 unit=A
